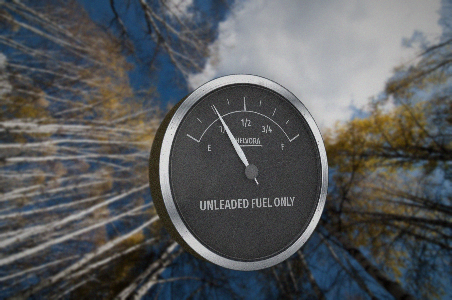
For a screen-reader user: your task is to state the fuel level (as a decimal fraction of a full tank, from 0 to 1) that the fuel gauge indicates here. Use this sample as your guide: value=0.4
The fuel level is value=0.25
